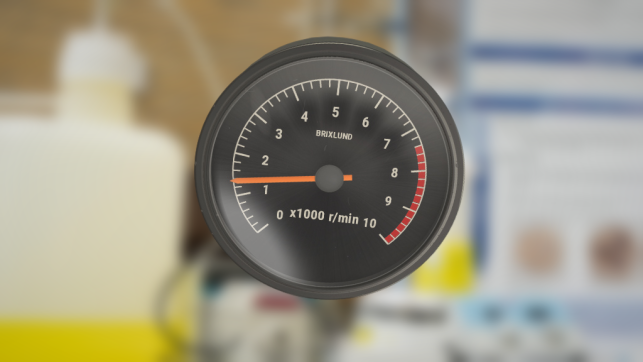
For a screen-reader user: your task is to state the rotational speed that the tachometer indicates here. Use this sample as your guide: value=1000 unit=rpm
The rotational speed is value=1400 unit=rpm
